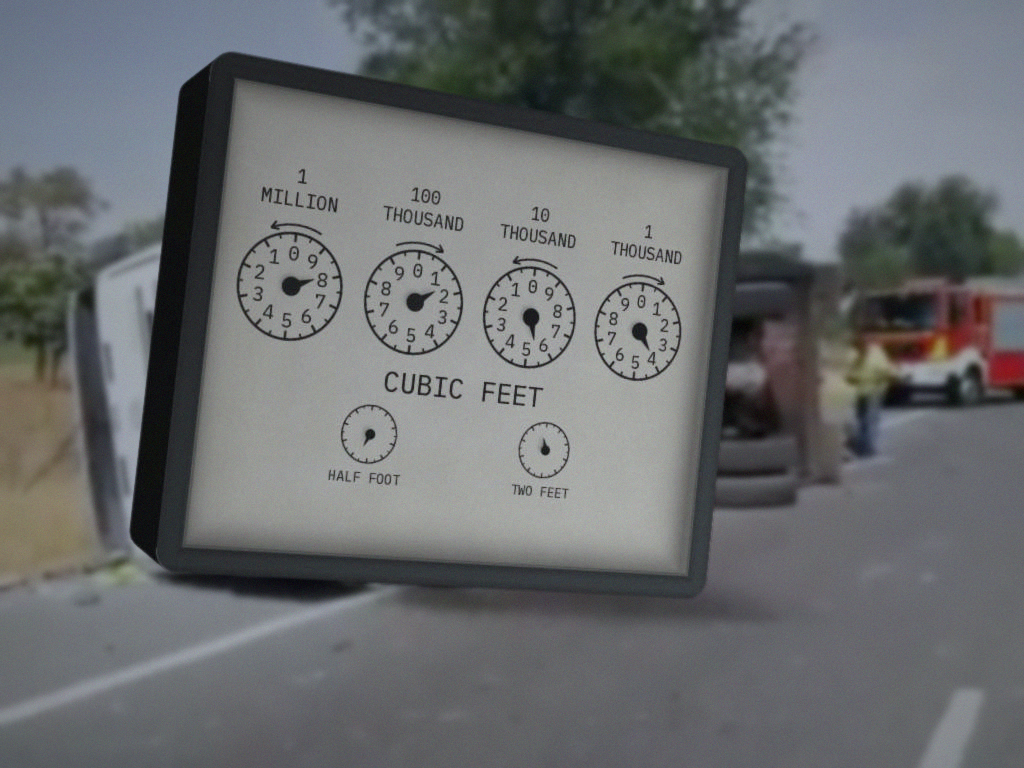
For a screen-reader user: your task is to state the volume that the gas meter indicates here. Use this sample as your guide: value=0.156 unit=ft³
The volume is value=815400 unit=ft³
